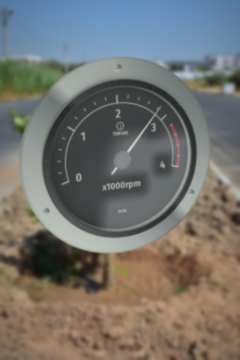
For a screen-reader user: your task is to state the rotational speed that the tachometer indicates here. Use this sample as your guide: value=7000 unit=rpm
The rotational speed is value=2800 unit=rpm
